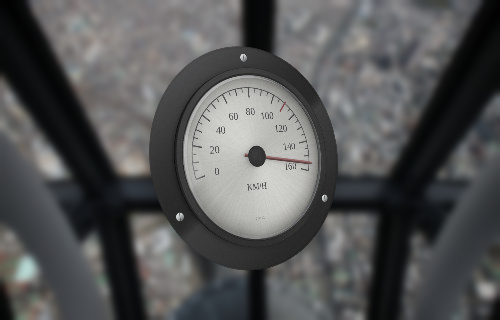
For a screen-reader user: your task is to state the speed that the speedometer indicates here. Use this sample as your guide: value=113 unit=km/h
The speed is value=155 unit=km/h
